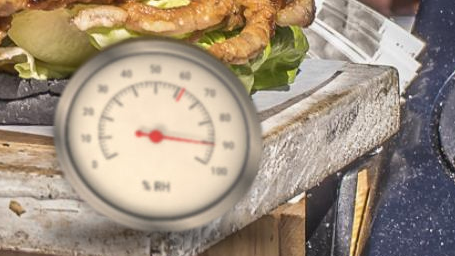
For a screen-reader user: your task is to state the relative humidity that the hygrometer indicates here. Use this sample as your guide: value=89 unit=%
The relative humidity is value=90 unit=%
